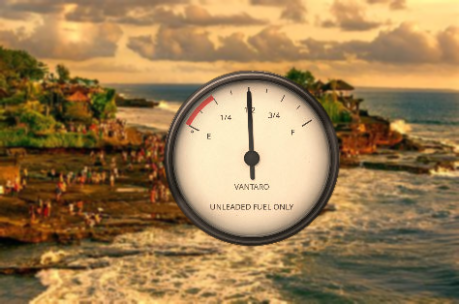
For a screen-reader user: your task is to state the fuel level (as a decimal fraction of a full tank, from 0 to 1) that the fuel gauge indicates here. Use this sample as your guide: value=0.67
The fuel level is value=0.5
